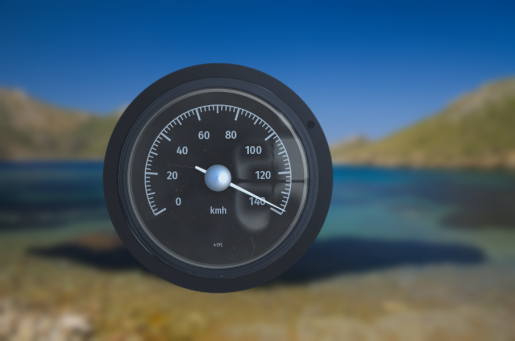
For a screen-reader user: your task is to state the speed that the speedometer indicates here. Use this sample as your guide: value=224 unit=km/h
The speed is value=138 unit=km/h
